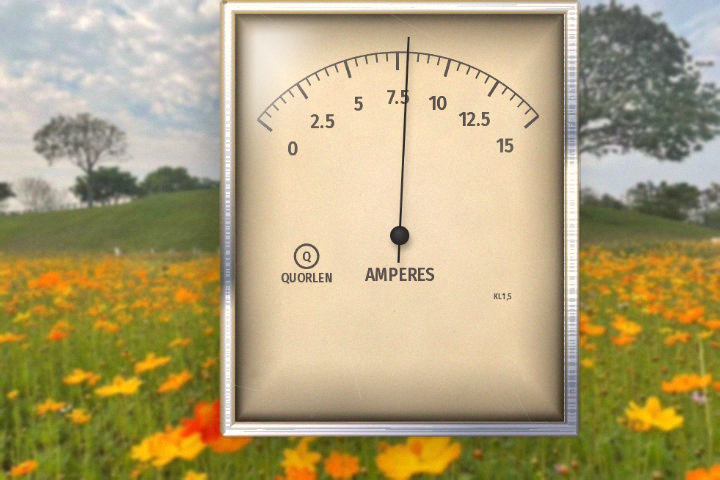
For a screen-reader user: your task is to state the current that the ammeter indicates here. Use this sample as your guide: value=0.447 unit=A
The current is value=8 unit=A
